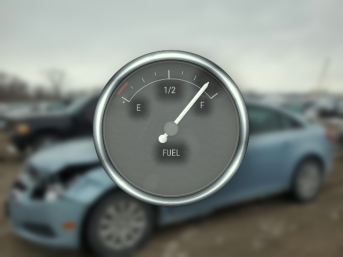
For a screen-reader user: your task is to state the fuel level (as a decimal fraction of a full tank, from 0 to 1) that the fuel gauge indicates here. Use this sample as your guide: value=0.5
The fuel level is value=0.875
